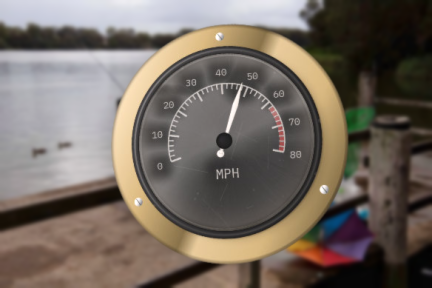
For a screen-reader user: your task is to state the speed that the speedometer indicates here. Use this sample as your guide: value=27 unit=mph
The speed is value=48 unit=mph
